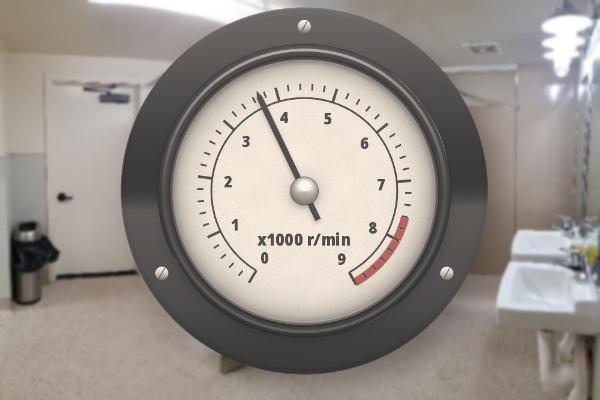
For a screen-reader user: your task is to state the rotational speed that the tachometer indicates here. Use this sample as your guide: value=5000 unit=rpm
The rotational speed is value=3700 unit=rpm
